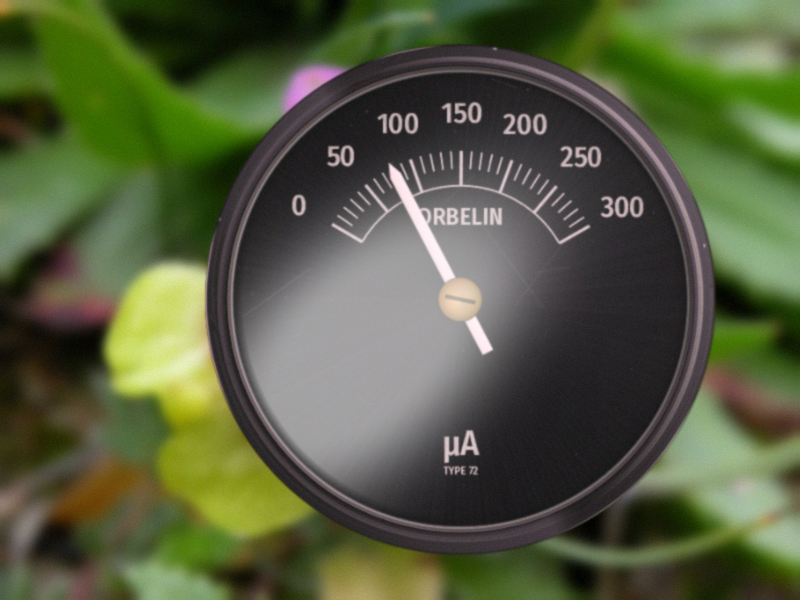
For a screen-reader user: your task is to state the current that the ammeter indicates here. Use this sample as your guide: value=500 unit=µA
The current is value=80 unit=µA
